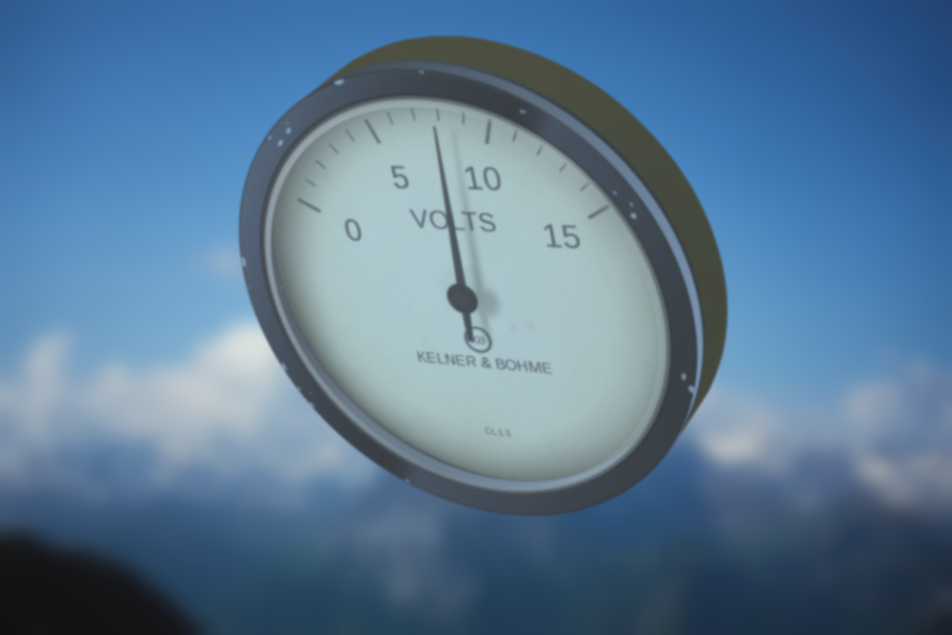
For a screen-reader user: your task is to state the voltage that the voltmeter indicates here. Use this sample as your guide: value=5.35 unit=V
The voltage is value=8 unit=V
